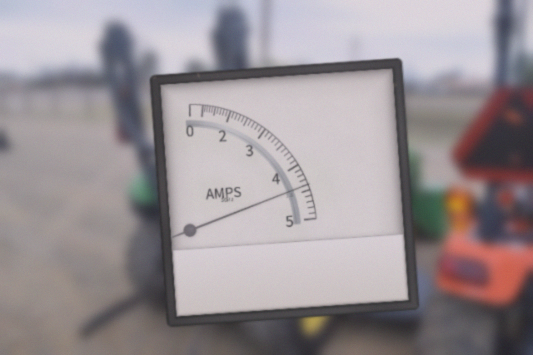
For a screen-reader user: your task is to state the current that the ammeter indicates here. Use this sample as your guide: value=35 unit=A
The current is value=4.4 unit=A
